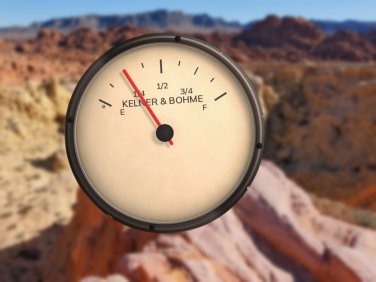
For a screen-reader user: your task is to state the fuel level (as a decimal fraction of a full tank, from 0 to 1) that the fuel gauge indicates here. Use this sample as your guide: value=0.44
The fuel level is value=0.25
